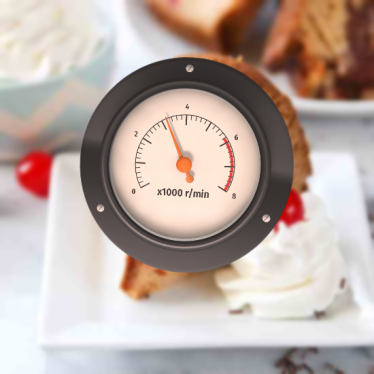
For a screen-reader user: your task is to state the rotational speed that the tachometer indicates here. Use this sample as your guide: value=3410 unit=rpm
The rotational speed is value=3200 unit=rpm
